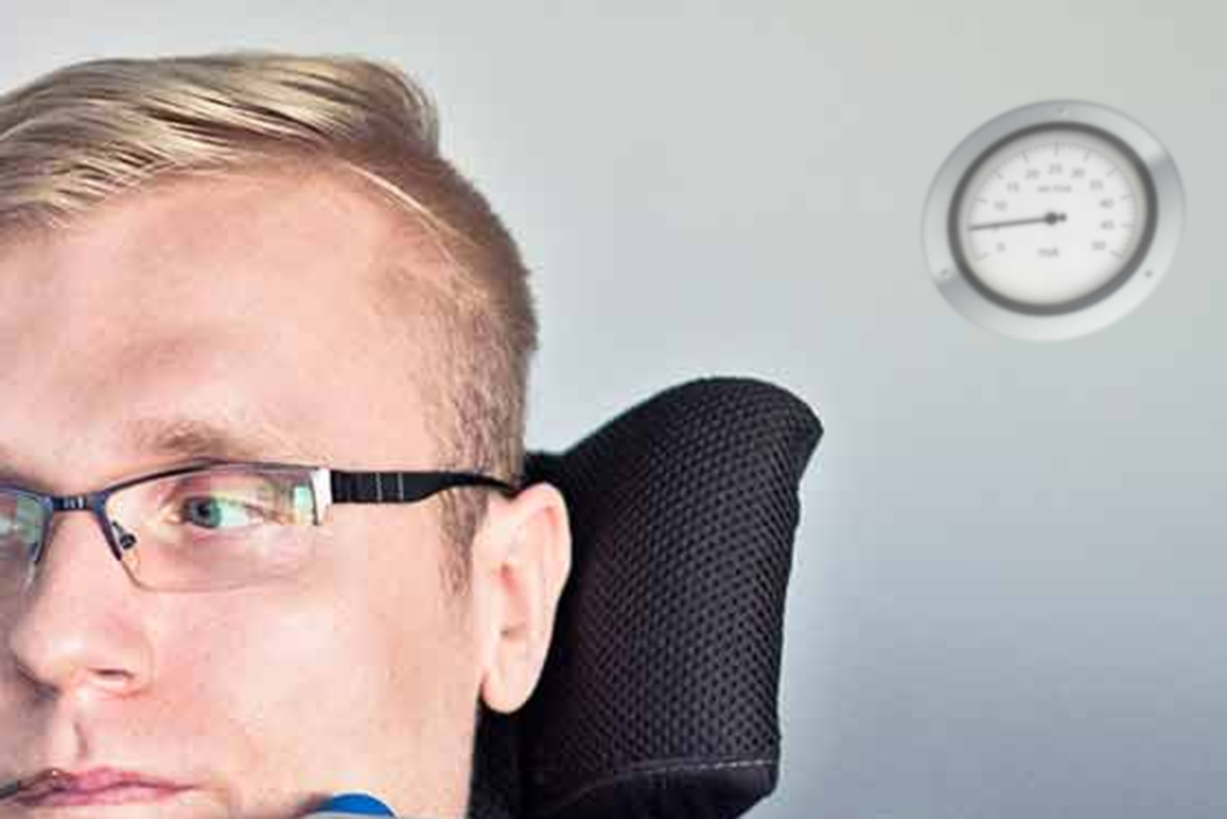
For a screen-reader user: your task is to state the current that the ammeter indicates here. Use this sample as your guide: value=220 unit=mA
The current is value=5 unit=mA
